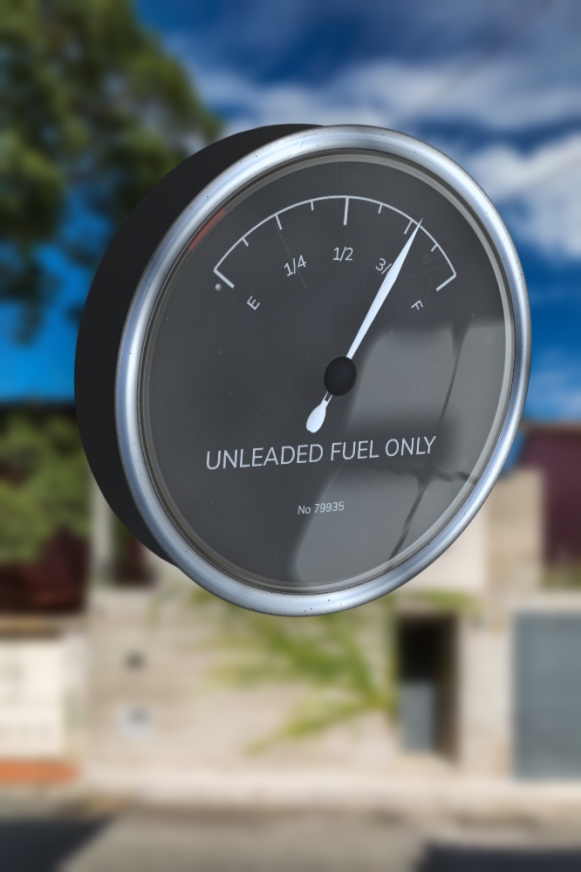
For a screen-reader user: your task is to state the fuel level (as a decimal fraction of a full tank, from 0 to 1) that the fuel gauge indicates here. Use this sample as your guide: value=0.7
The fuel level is value=0.75
